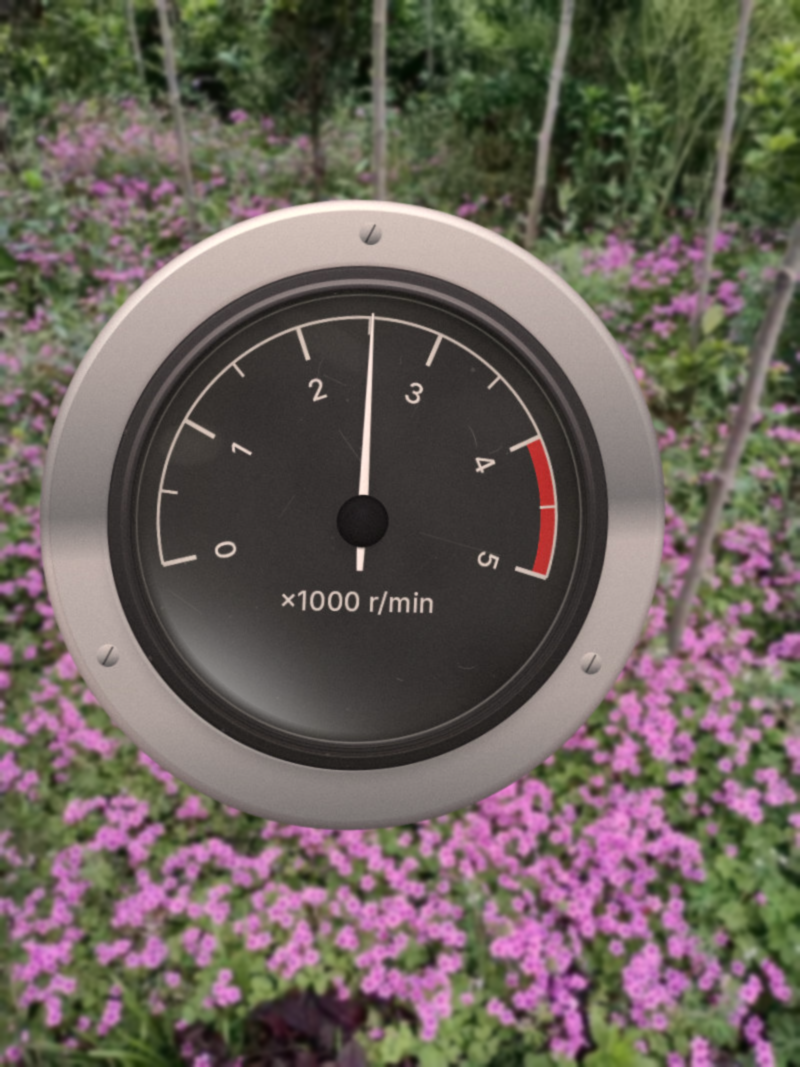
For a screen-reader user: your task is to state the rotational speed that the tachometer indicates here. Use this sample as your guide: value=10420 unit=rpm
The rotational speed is value=2500 unit=rpm
